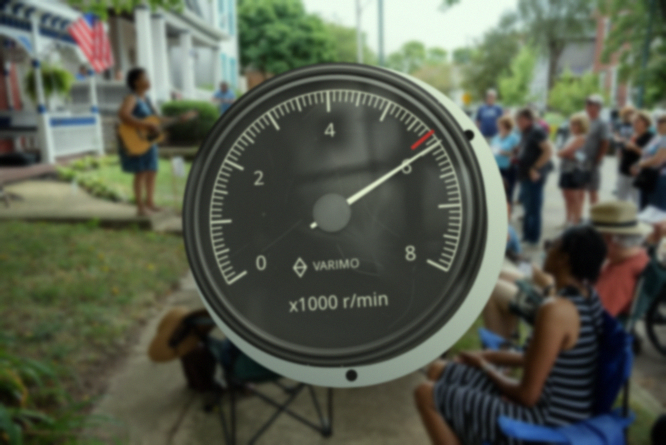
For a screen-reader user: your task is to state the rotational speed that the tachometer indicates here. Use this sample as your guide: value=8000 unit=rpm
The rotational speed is value=6000 unit=rpm
